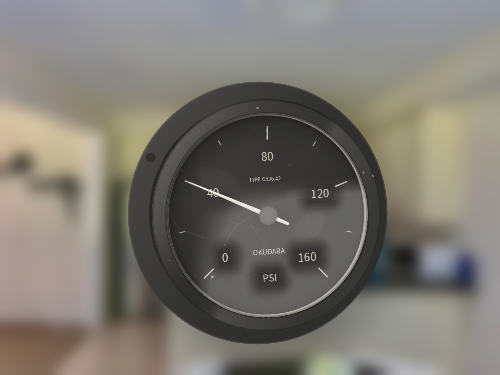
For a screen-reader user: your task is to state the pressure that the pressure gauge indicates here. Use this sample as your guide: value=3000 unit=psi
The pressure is value=40 unit=psi
